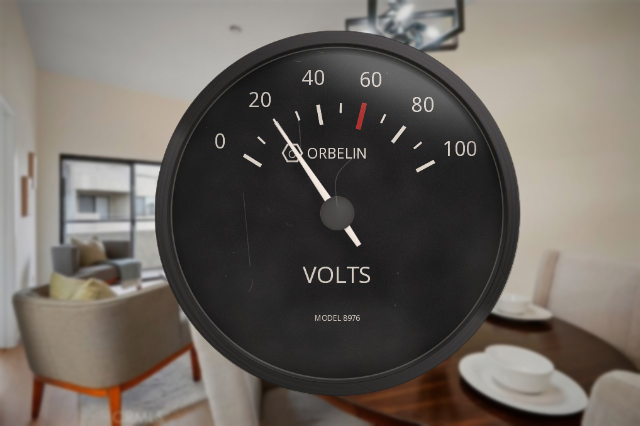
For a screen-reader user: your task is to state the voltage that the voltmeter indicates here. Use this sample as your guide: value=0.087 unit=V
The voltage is value=20 unit=V
